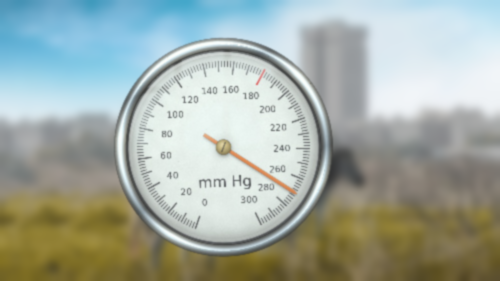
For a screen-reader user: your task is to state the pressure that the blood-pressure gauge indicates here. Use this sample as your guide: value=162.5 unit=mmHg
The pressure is value=270 unit=mmHg
